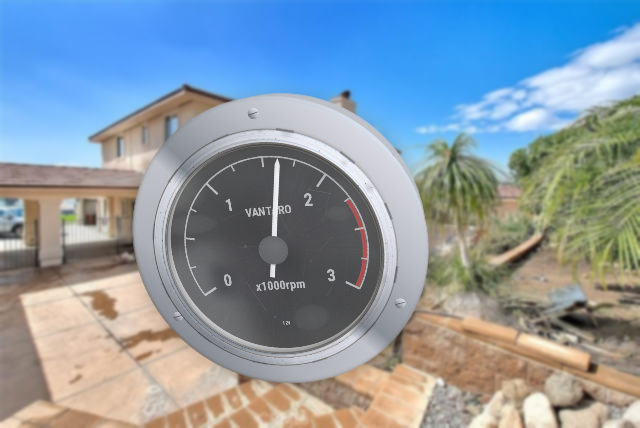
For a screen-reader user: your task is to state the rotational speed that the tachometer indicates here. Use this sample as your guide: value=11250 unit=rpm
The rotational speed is value=1625 unit=rpm
